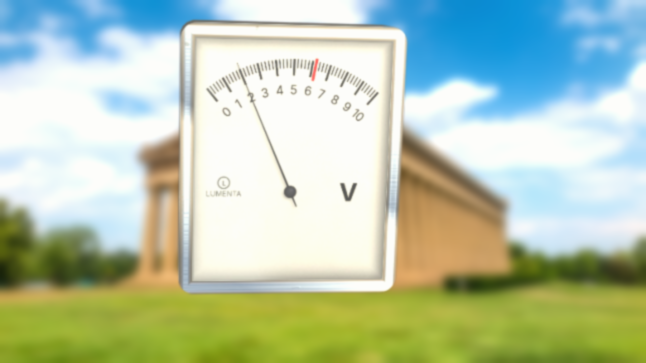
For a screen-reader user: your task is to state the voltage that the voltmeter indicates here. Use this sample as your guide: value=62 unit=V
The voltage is value=2 unit=V
